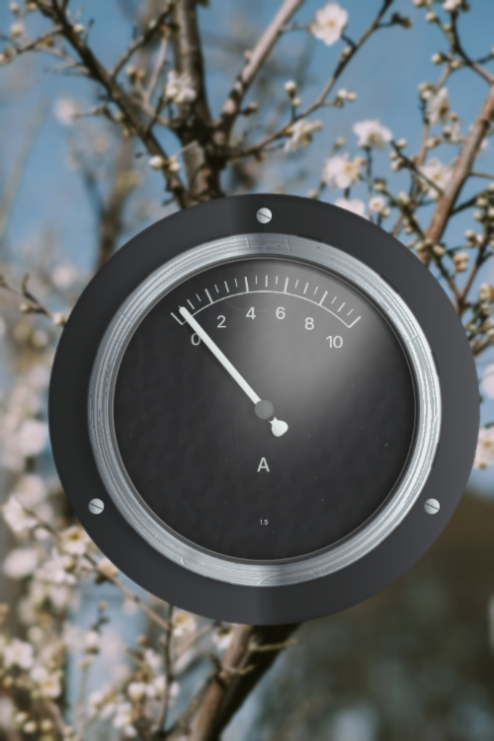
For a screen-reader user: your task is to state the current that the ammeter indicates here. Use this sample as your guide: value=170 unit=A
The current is value=0.5 unit=A
